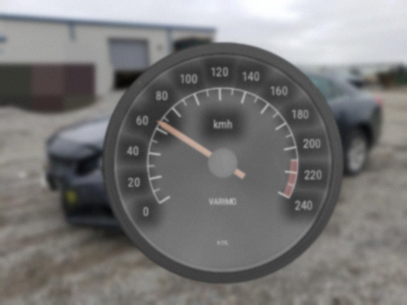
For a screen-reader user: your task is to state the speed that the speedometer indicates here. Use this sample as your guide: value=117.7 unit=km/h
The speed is value=65 unit=km/h
